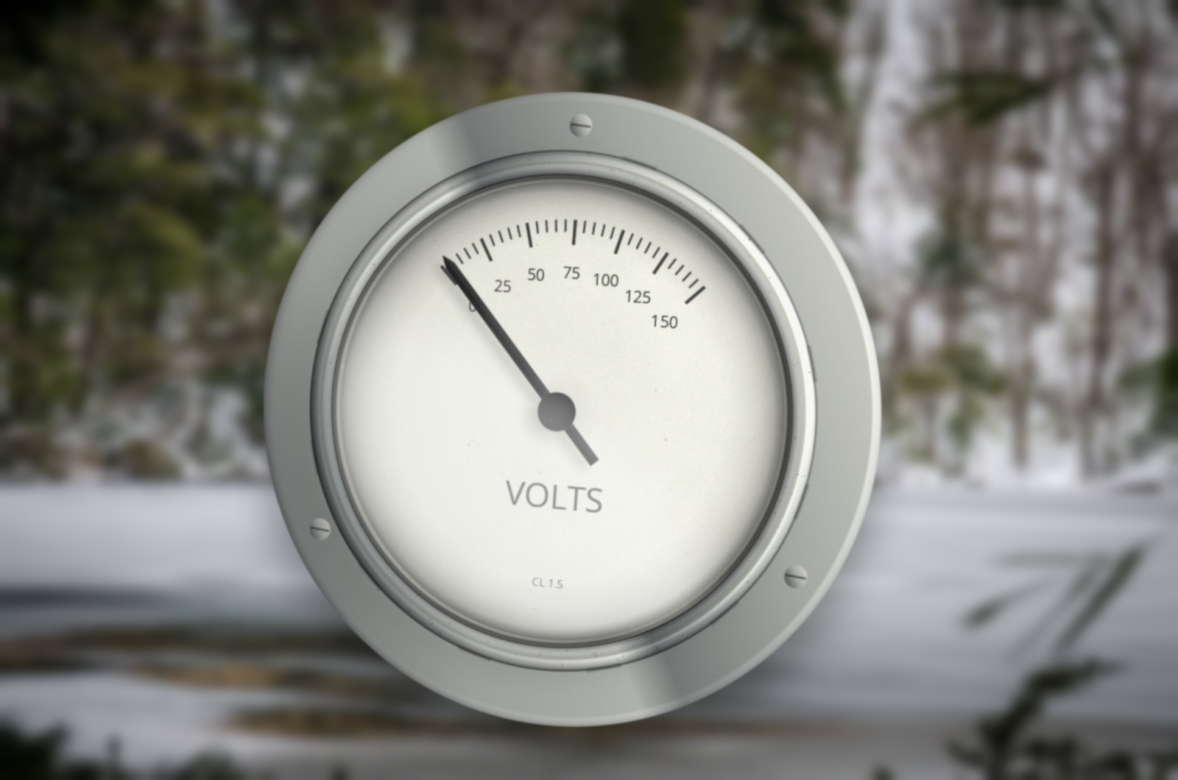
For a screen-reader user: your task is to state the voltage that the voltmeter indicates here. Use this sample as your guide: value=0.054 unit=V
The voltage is value=5 unit=V
